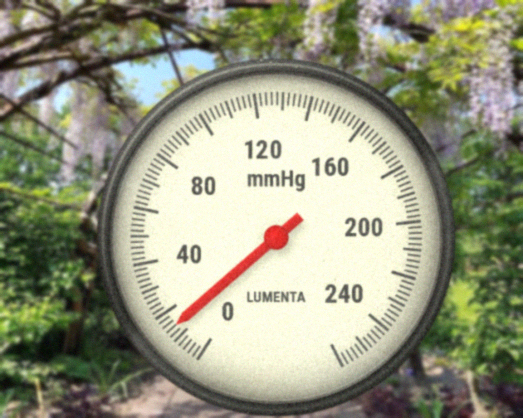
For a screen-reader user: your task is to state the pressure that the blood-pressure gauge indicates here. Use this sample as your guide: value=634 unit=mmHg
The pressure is value=14 unit=mmHg
